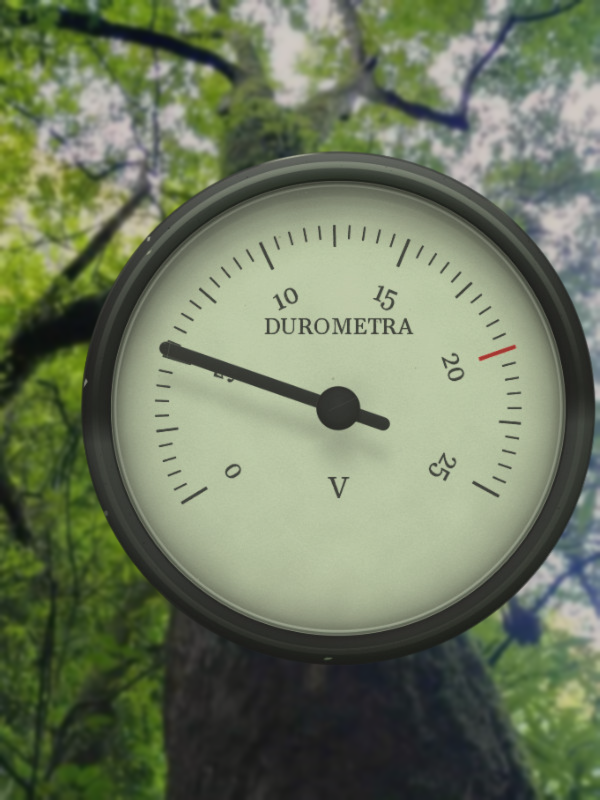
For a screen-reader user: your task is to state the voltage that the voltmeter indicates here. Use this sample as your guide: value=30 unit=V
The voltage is value=5.25 unit=V
